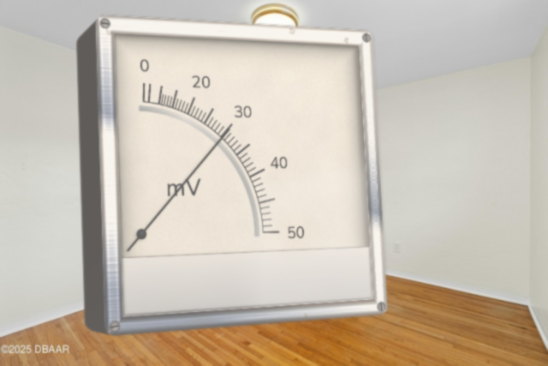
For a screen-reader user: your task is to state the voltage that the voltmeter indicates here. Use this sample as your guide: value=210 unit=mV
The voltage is value=30 unit=mV
